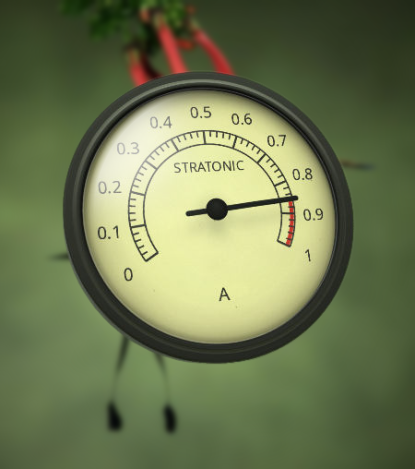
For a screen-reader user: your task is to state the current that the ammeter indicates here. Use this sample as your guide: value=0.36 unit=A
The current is value=0.86 unit=A
